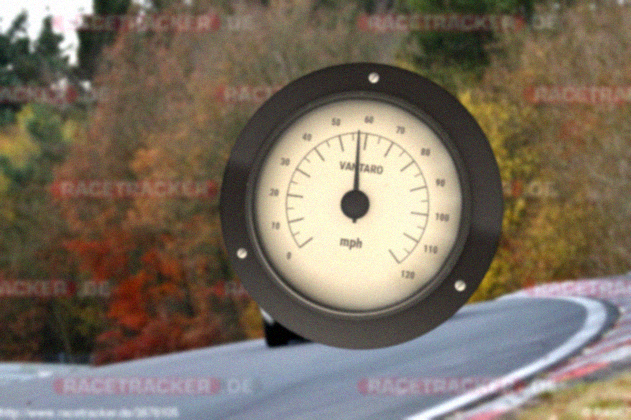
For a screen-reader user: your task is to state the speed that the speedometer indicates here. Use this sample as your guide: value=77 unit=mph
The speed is value=57.5 unit=mph
